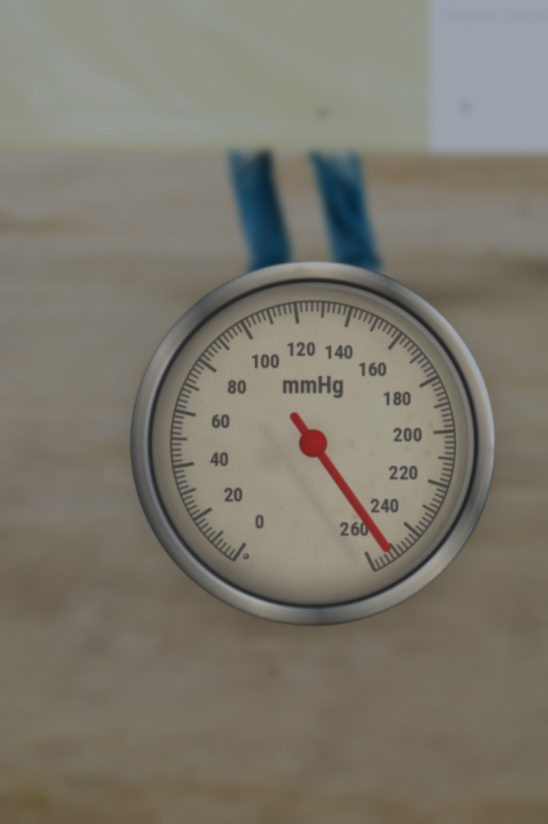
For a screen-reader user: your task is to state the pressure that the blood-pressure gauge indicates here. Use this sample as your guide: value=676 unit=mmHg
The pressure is value=252 unit=mmHg
